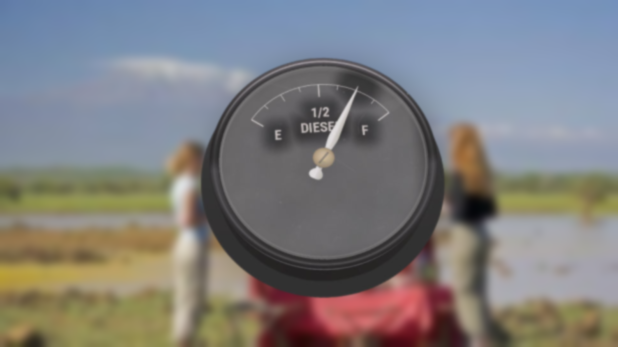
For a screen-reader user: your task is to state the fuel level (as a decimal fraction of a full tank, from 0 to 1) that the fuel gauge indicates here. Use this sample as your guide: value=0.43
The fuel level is value=0.75
